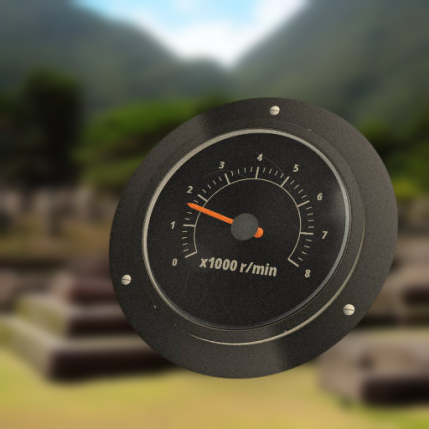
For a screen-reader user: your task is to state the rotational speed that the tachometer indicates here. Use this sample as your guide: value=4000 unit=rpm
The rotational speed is value=1600 unit=rpm
